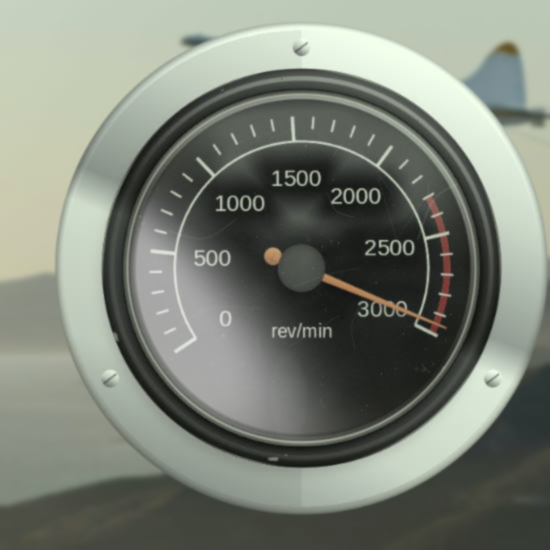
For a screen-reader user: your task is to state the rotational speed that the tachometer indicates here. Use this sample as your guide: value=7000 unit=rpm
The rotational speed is value=2950 unit=rpm
